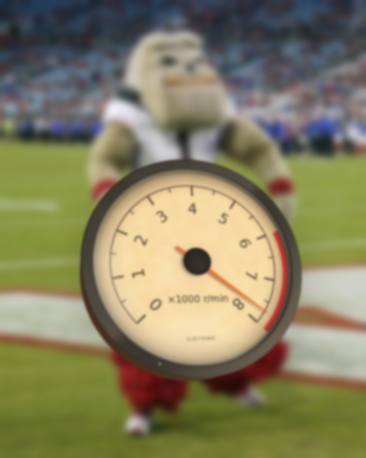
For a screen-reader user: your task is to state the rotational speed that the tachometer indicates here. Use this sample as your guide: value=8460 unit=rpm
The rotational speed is value=7750 unit=rpm
